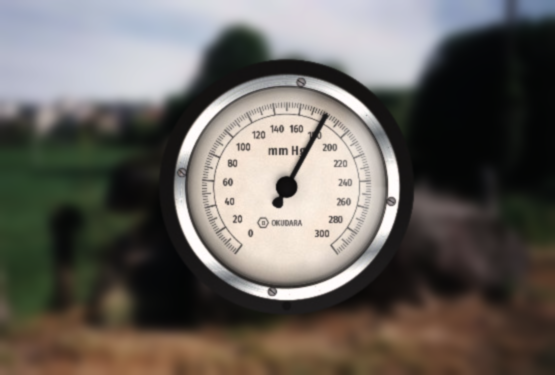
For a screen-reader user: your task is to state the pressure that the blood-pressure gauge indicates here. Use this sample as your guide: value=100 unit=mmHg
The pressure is value=180 unit=mmHg
